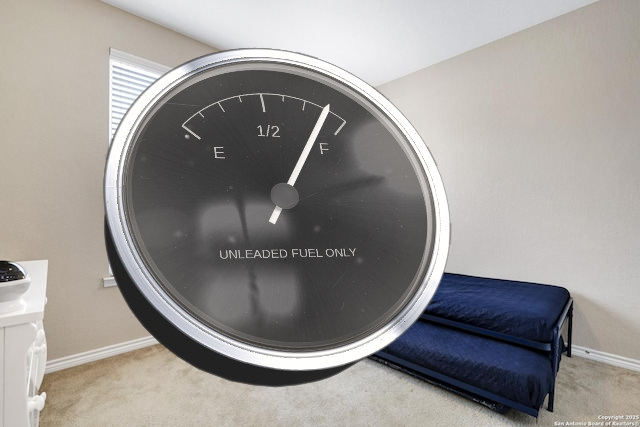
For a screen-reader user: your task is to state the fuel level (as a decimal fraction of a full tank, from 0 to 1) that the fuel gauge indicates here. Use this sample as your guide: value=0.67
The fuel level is value=0.875
